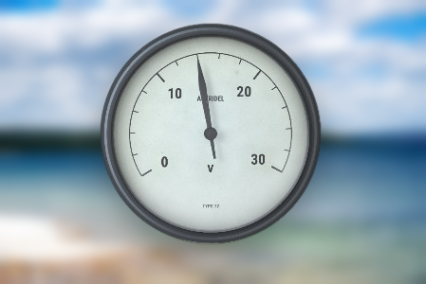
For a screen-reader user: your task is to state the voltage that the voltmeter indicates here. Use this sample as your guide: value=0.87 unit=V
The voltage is value=14 unit=V
